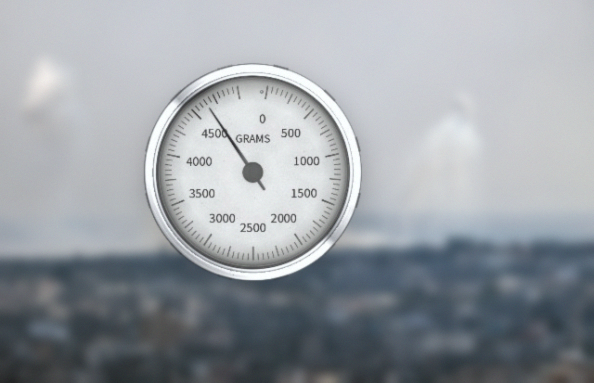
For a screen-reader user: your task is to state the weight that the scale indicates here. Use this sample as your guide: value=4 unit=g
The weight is value=4650 unit=g
